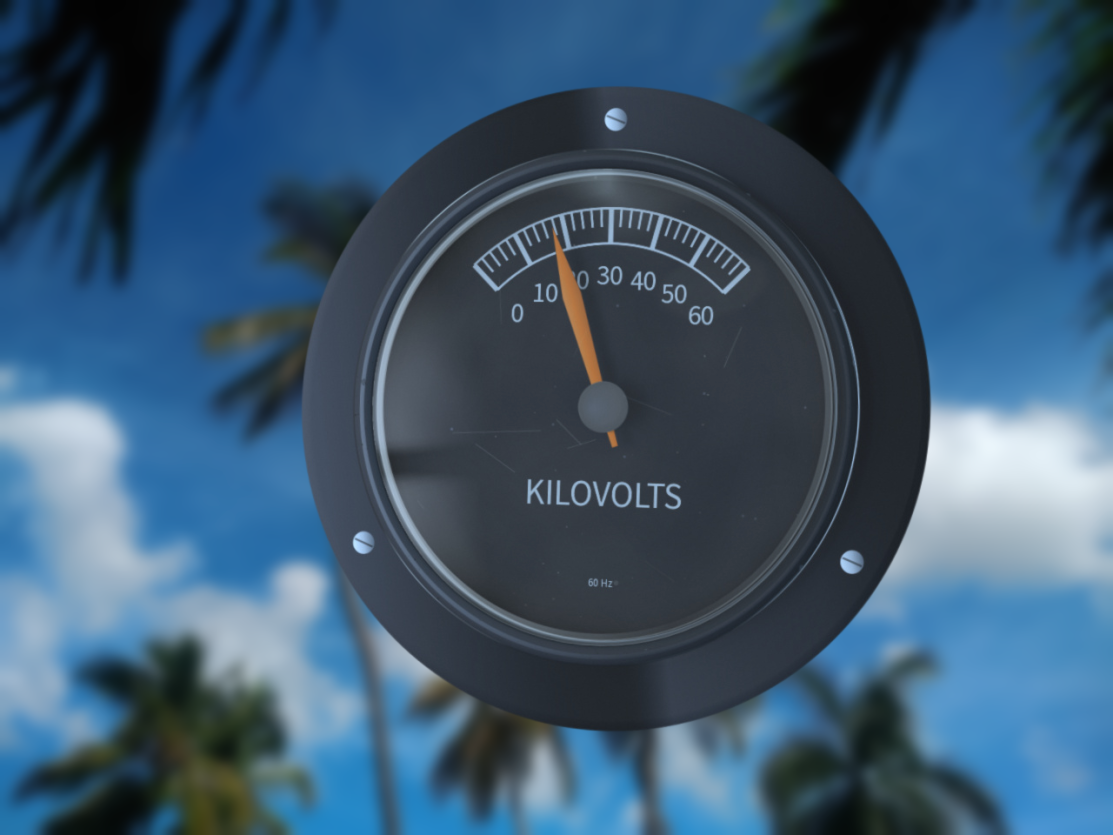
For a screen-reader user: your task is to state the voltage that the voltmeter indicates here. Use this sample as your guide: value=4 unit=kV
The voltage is value=18 unit=kV
